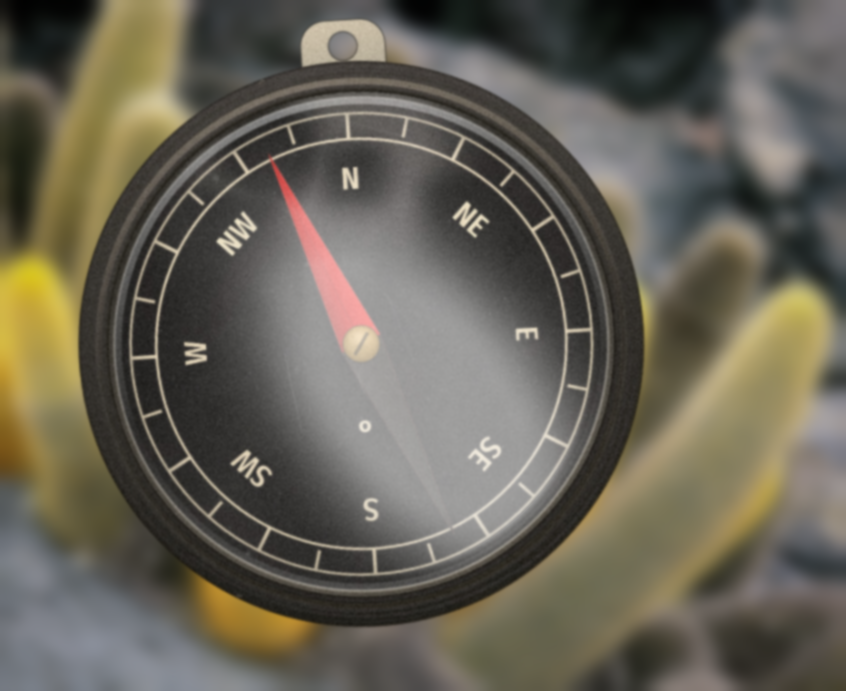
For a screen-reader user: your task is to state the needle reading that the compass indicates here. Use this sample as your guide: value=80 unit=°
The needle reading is value=337.5 unit=°
